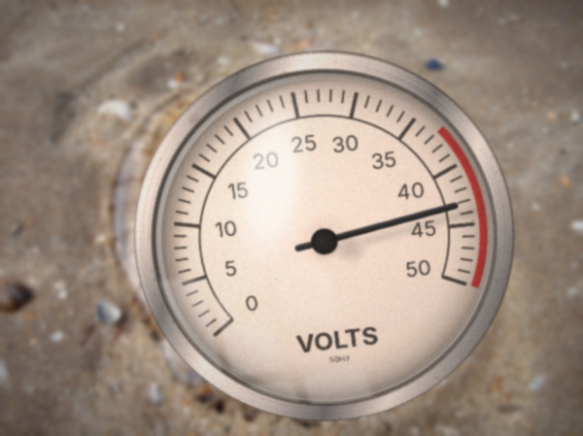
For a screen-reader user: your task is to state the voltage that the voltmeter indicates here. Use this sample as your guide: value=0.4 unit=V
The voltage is value=43 unit=V
